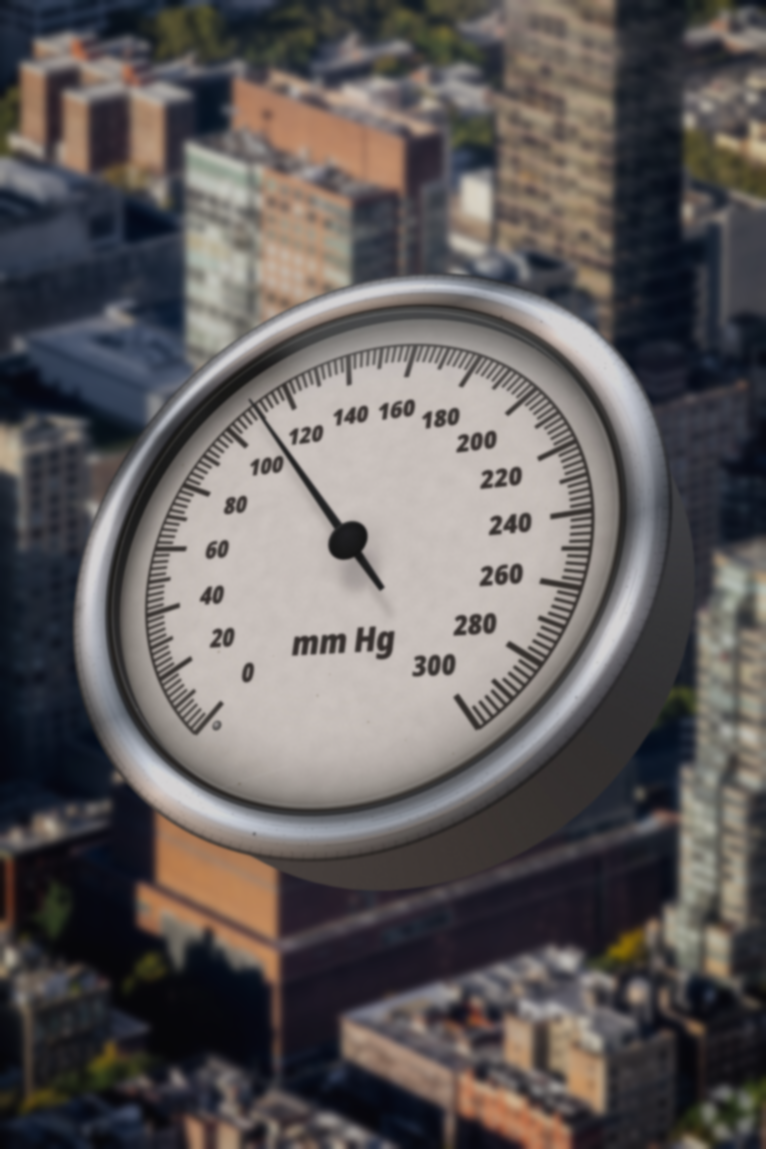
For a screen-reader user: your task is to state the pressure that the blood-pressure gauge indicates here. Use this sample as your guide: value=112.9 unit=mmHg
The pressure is value=110 unit=mmHg
